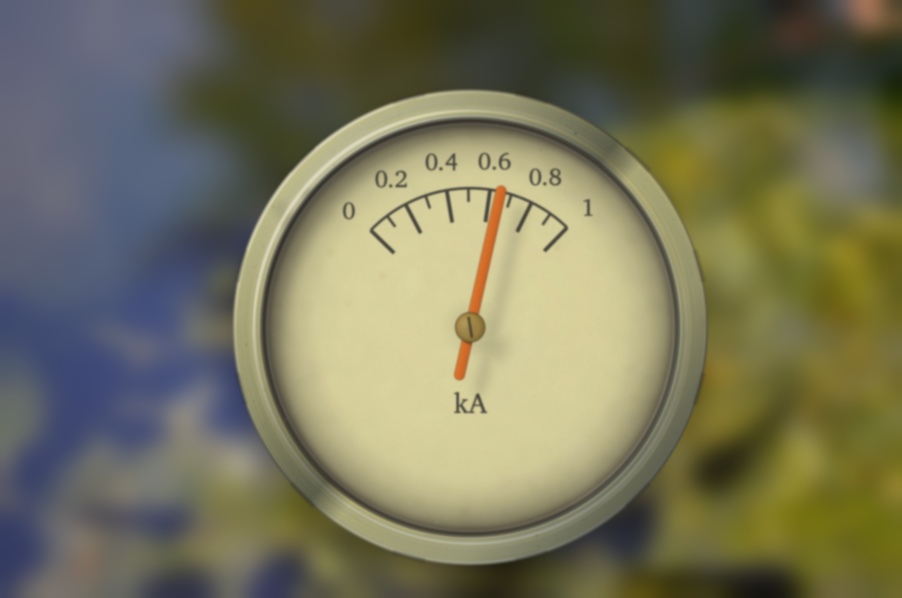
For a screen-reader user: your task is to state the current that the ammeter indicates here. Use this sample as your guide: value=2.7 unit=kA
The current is value=0.65 unit=kA
